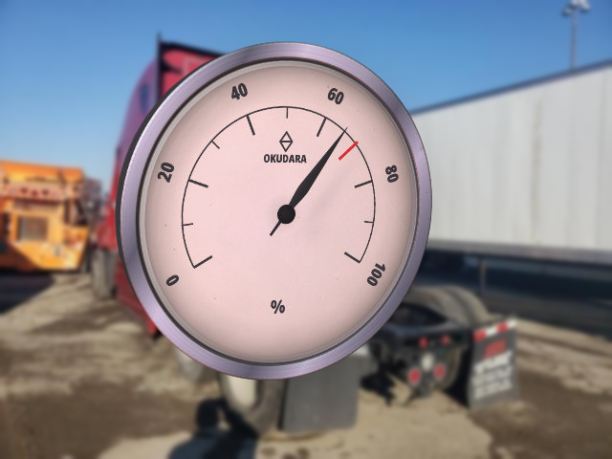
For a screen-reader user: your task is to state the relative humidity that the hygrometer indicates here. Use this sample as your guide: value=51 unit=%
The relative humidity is value=65 unit=%
